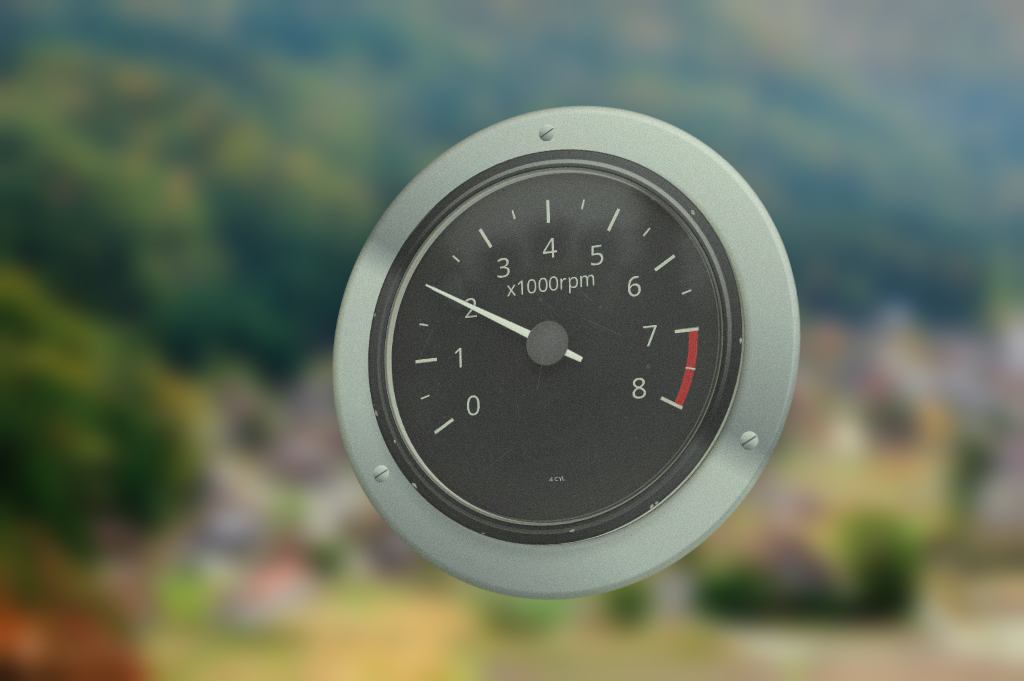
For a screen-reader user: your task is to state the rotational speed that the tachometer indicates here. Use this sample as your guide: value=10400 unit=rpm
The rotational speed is value=2000 unit=rpm
